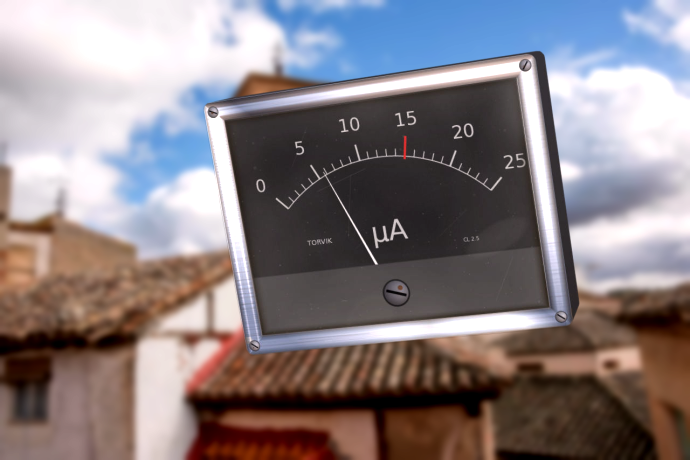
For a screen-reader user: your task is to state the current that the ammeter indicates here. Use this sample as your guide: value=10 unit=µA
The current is value=6 unit=µA
